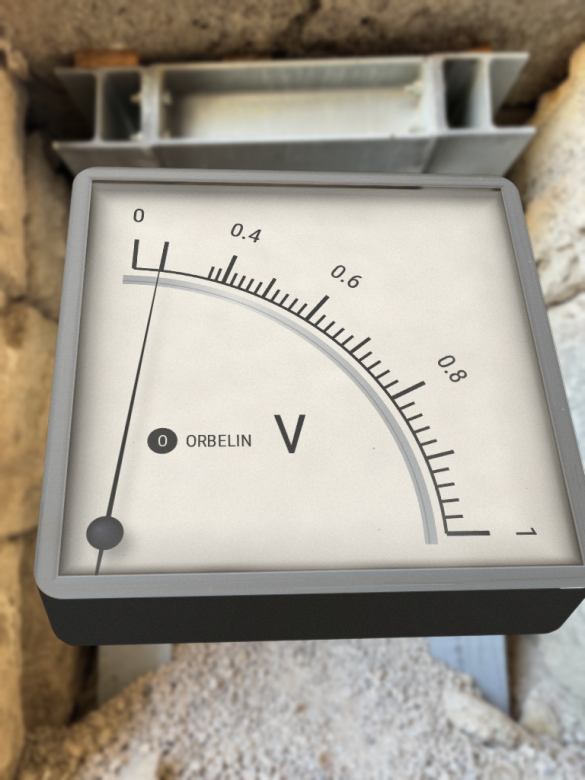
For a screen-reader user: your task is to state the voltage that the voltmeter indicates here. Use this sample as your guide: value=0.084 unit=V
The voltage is value=0.2 unit=V
